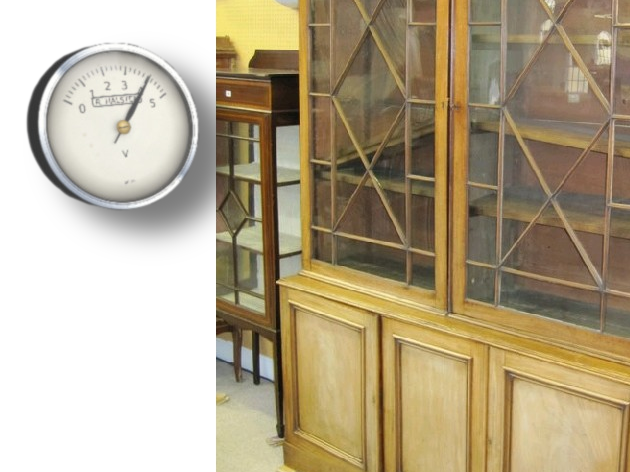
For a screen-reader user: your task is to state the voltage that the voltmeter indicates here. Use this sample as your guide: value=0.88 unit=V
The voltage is value=4 unit=V
